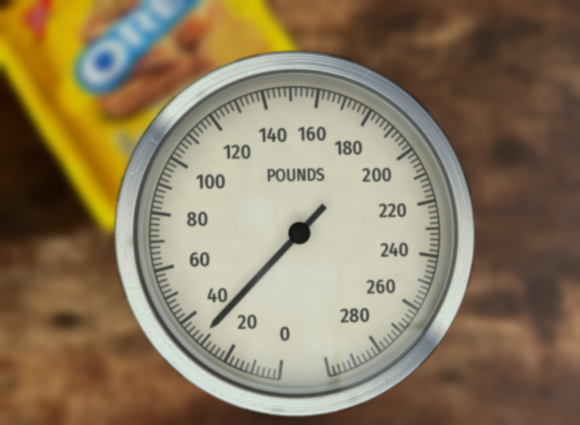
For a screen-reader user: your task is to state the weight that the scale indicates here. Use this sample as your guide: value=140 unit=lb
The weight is value=32 unit=lb
